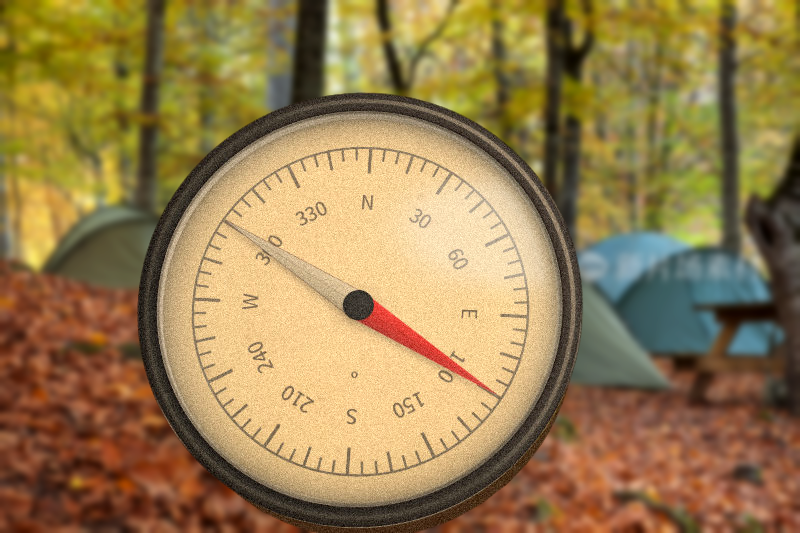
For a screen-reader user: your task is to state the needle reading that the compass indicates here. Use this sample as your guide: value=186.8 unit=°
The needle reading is value=120 unit=°
